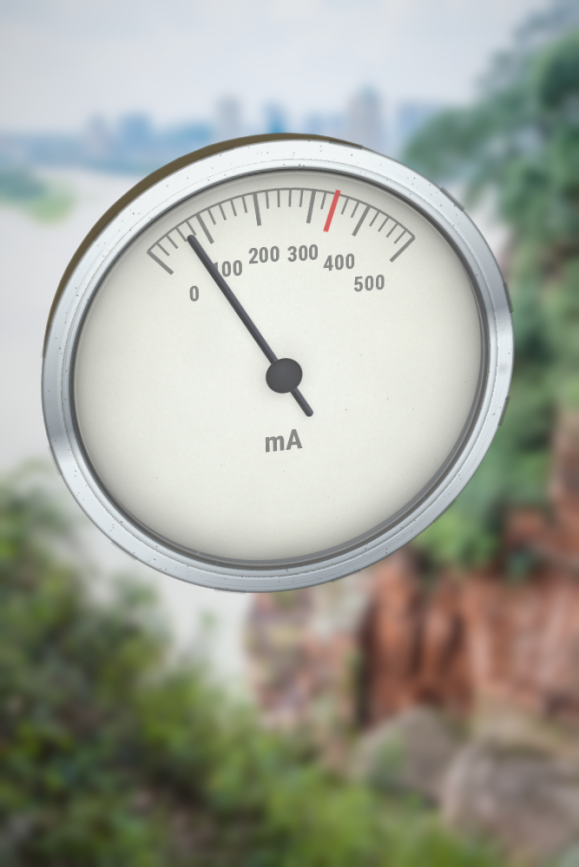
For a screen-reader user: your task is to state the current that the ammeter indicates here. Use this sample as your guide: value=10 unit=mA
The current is value=70 unit=mA
